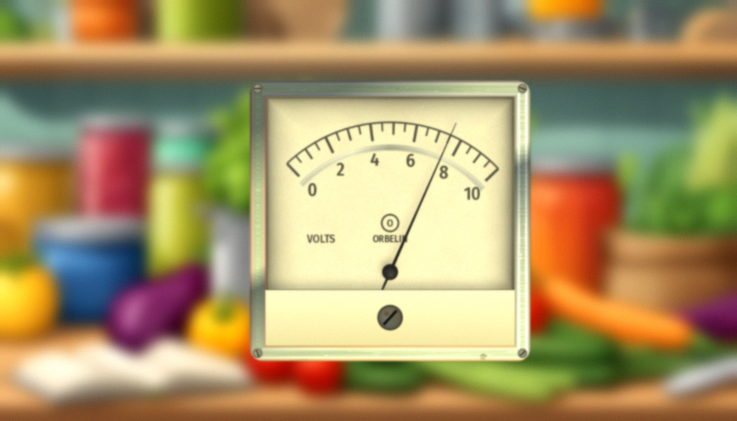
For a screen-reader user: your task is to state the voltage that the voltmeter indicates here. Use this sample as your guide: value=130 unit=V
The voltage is value=7.5 unit=V
